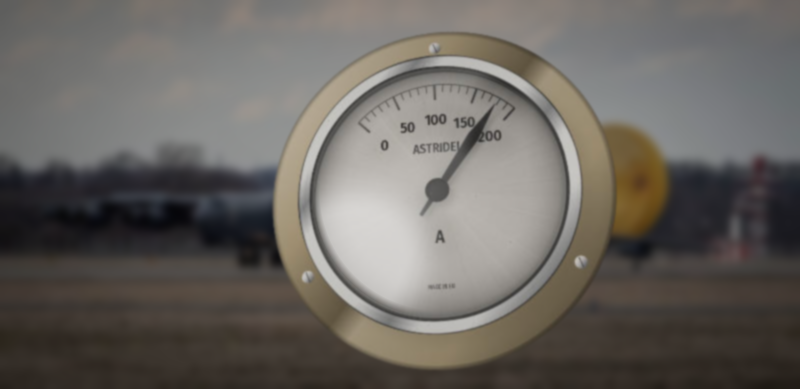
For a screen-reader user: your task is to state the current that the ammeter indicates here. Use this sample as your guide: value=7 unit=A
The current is value=180 unit=A
